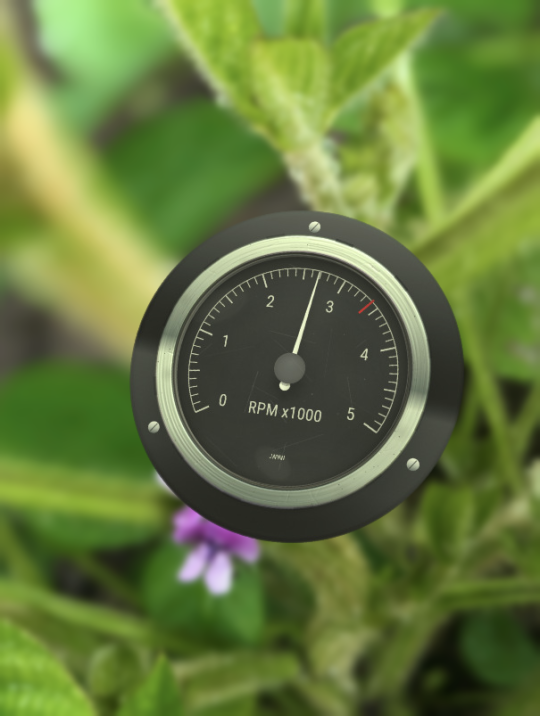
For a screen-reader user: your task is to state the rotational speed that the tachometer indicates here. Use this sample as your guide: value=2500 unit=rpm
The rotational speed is value=2700 unit=rpm
